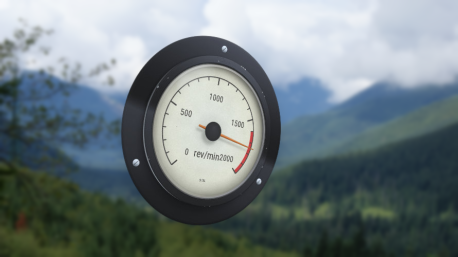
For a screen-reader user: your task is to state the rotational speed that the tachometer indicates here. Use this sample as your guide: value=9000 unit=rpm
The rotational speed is value=1750 unit=rpm
